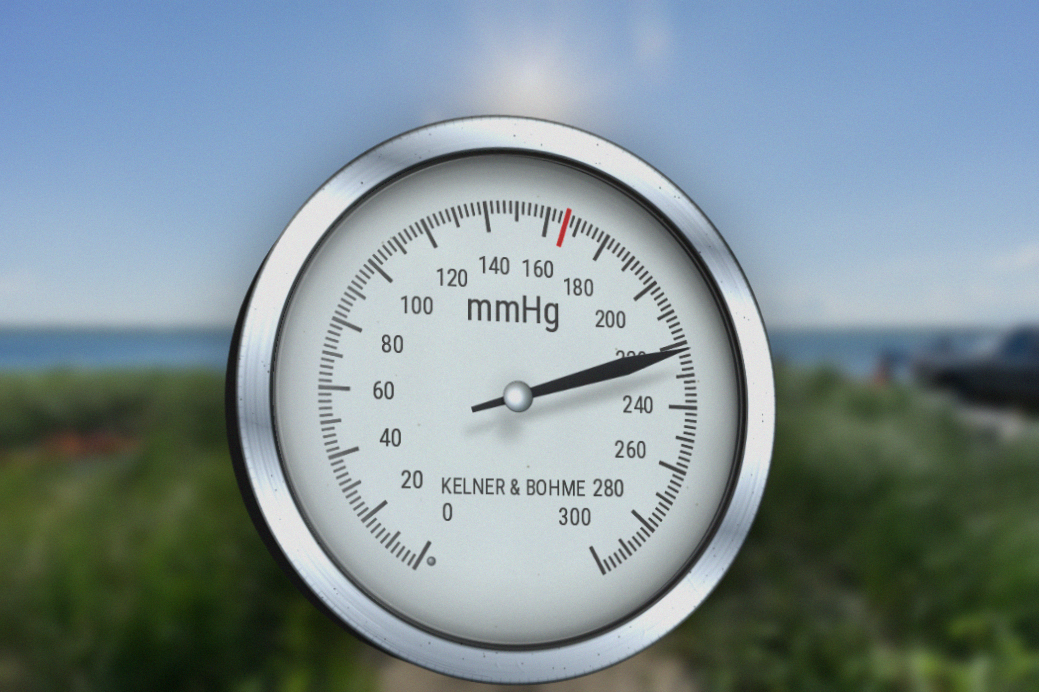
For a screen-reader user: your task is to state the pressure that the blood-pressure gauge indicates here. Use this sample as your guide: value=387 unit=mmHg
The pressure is value=222 unit=mmHg
